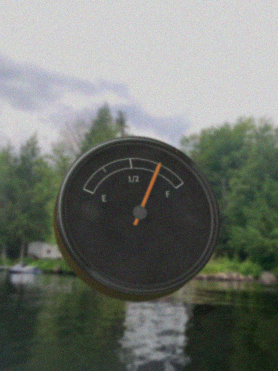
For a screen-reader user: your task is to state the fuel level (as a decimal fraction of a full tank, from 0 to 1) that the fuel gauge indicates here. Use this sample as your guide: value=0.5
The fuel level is value=0.75
